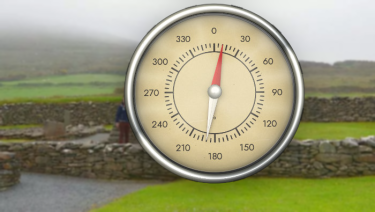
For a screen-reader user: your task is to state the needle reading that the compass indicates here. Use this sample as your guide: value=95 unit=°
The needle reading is value=10 unit=°
